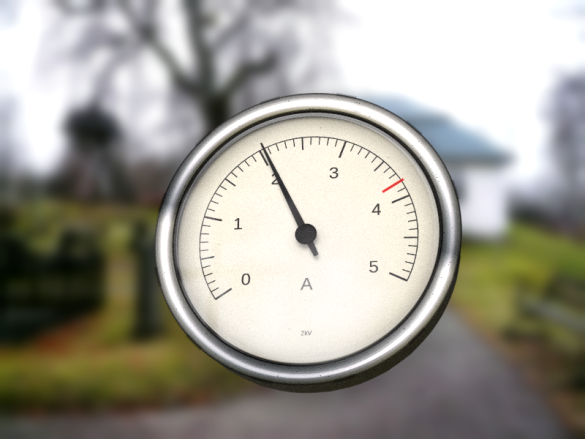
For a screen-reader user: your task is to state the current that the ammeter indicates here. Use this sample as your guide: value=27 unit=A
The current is value=2.05 unit=A
